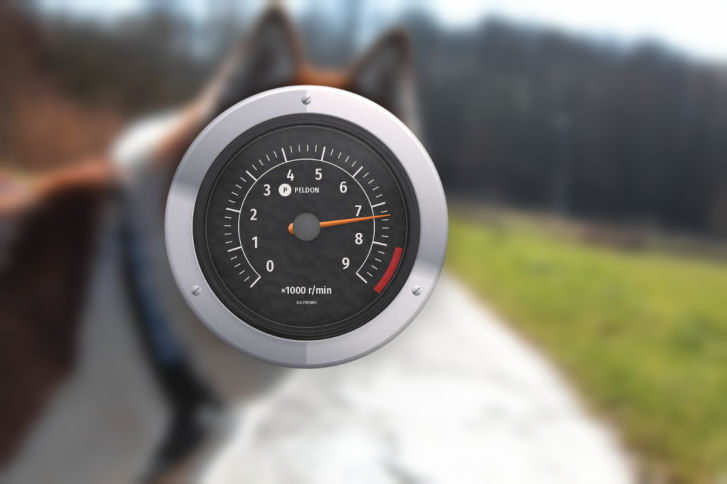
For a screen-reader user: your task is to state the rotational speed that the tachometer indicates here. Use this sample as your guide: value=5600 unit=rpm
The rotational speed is value=7300 unit=rpm
